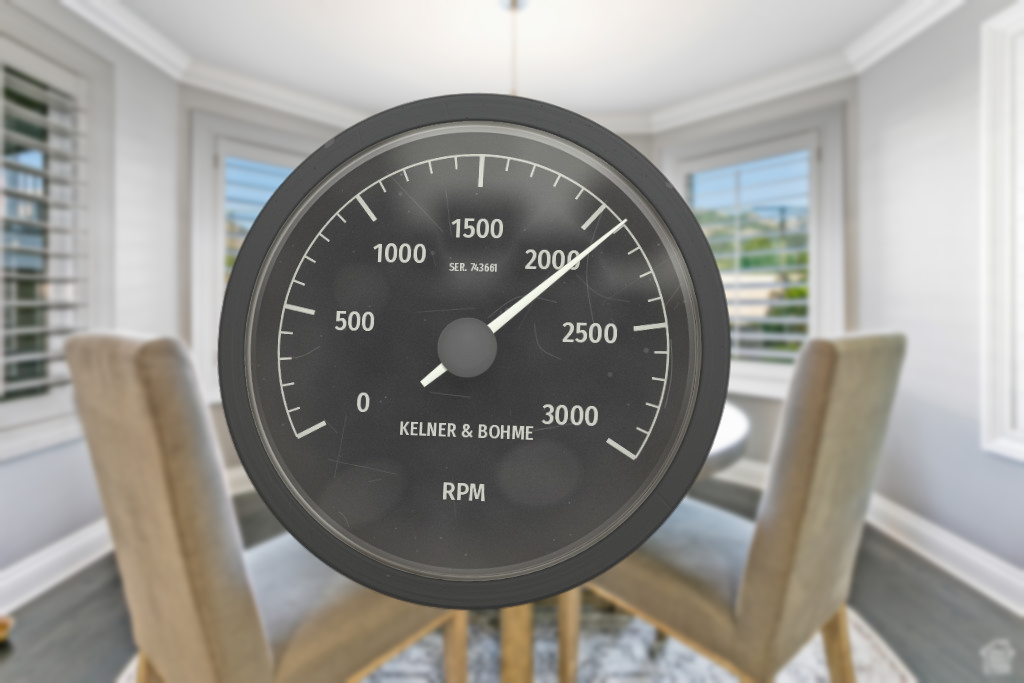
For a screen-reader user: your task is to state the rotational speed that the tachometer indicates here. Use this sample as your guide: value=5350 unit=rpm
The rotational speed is value=2100 unit=rpm
